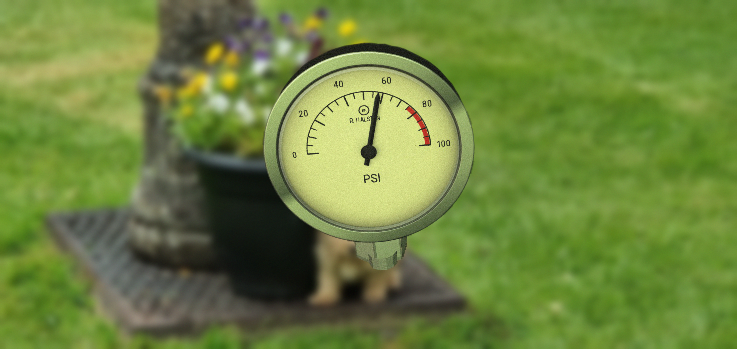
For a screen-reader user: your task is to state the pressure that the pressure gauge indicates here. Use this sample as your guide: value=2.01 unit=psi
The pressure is value=57.5 unit=psi
